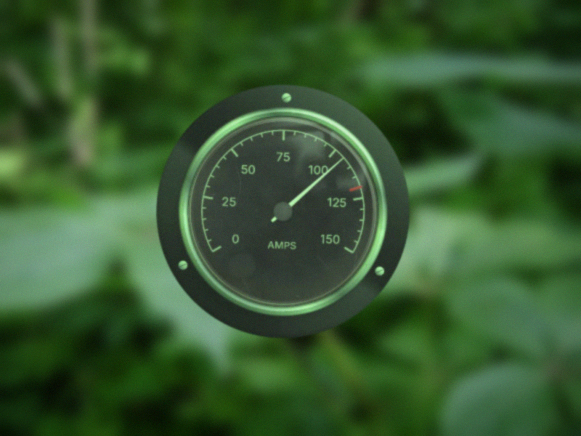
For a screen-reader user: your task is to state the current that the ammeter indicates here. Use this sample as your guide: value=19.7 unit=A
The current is value=105 unit=A
